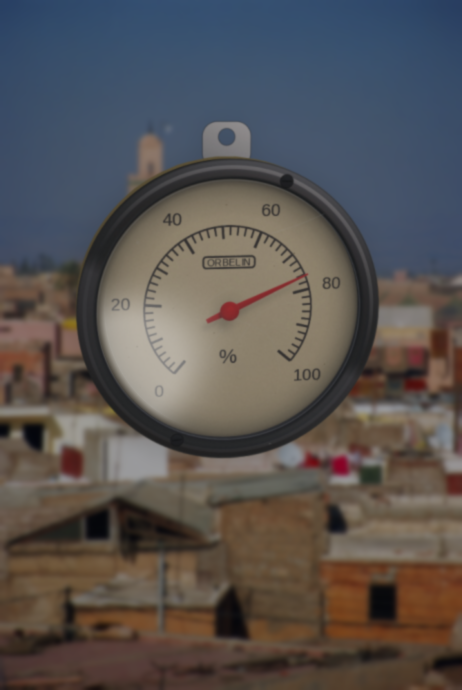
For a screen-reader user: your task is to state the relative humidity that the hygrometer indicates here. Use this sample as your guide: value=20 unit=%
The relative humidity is value=76 unit=%
